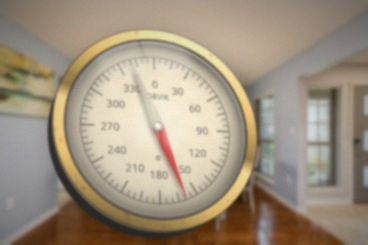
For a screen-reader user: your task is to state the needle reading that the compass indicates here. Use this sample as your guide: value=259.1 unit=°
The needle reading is value=160 unit=°
